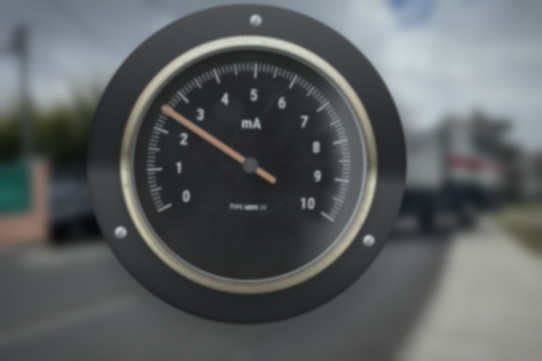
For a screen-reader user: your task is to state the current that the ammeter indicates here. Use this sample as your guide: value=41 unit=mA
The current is value=2.5 unit=mA
